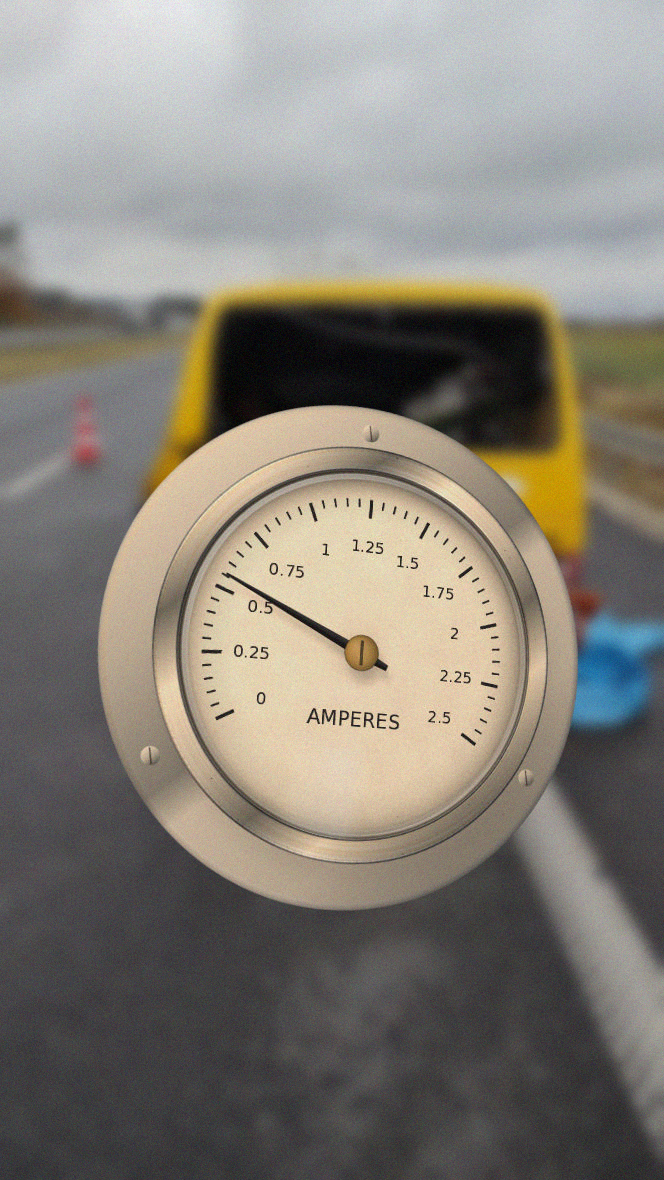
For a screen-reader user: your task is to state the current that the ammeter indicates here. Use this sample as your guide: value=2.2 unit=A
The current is value=0.55 unit=A
